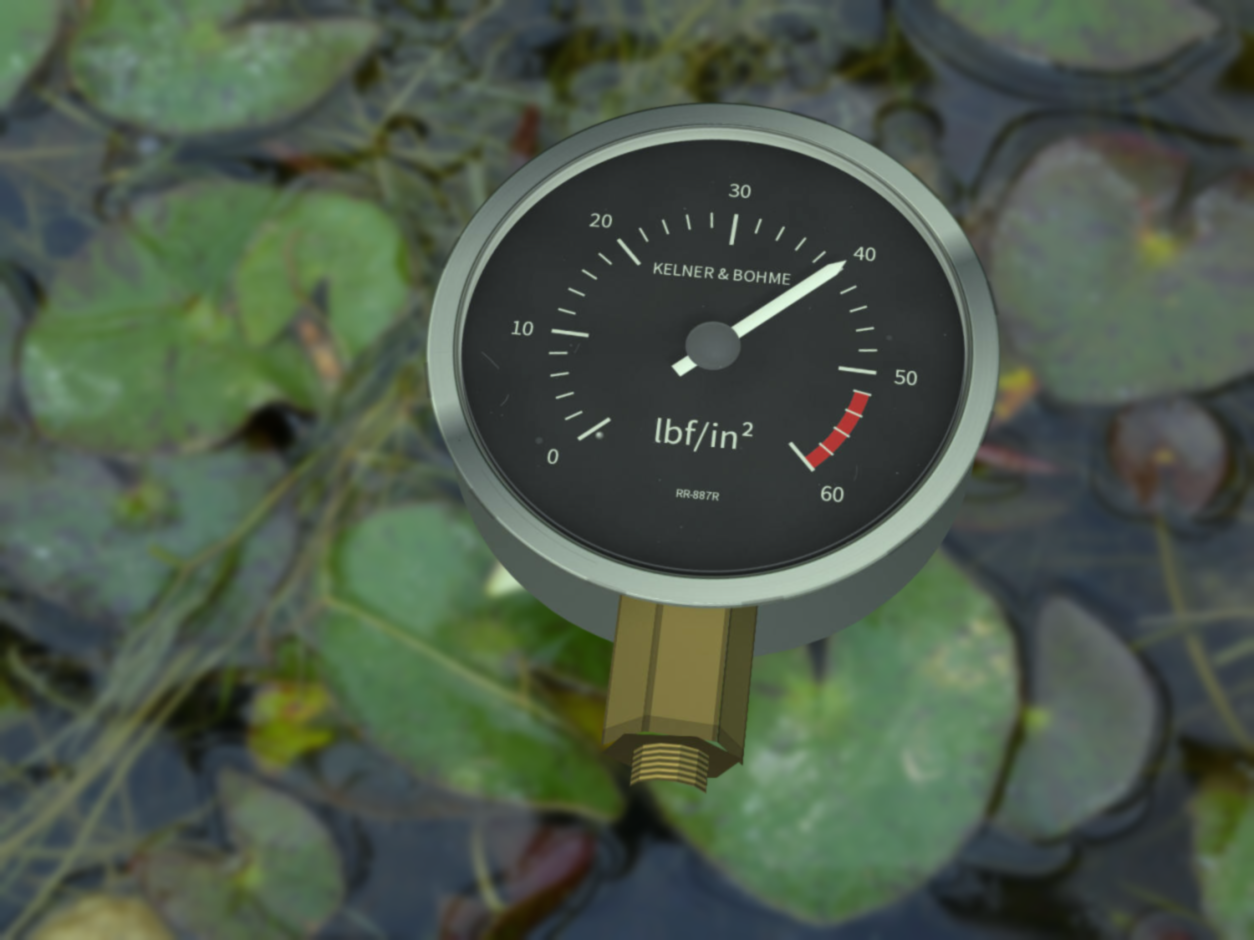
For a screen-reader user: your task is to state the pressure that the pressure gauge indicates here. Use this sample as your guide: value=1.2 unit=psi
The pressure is value=40 unit=psi
